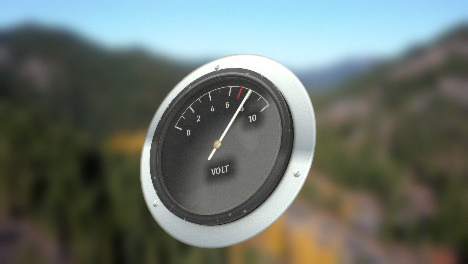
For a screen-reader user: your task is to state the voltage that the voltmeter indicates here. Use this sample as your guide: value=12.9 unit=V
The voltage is value=8 unit=V
